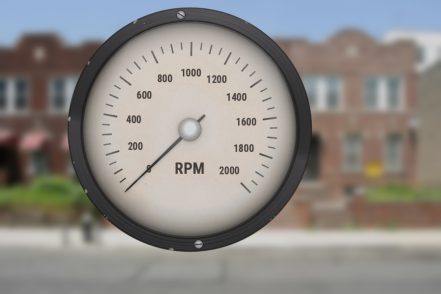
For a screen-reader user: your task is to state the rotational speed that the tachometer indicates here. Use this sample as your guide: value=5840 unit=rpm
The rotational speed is value=0 unit=rpm
